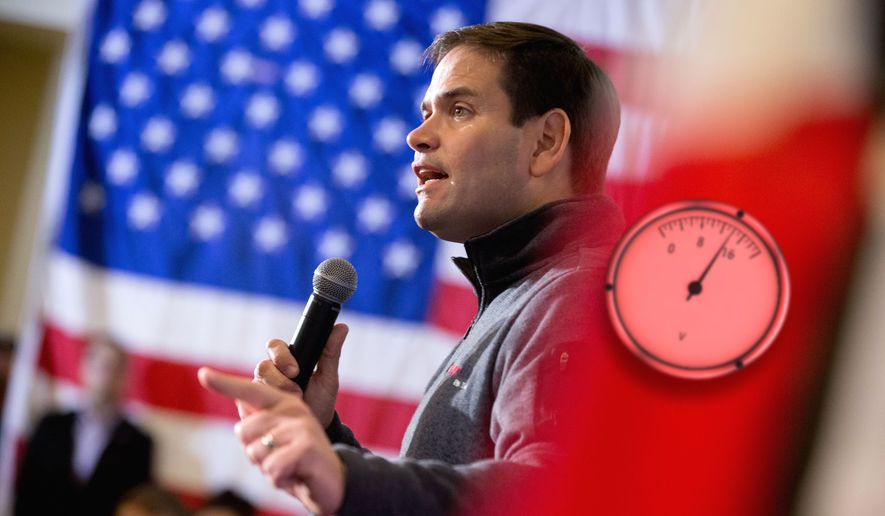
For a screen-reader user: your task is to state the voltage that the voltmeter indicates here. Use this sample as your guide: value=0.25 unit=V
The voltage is value=14 unit=V
